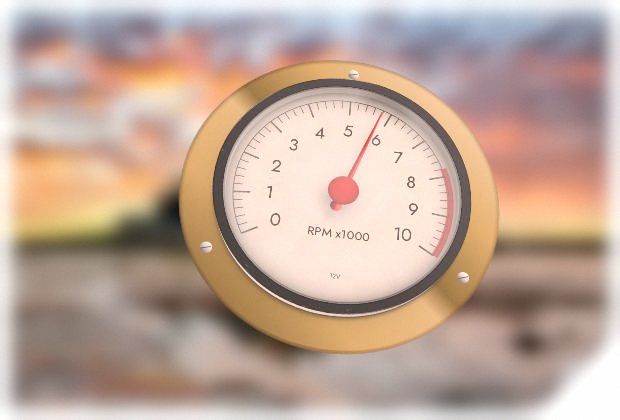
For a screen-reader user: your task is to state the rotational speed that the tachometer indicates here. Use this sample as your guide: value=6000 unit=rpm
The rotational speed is value=5800 unit=rpm
